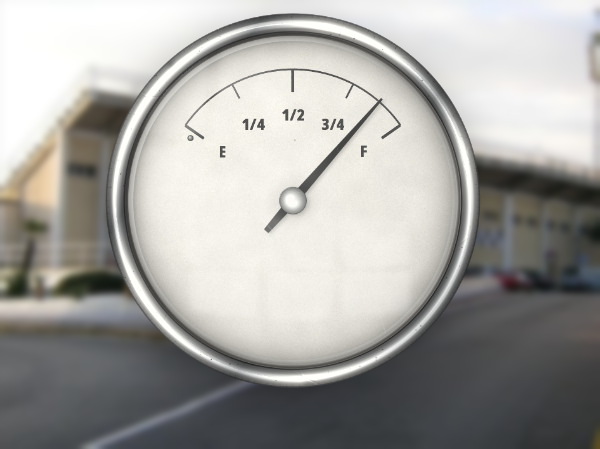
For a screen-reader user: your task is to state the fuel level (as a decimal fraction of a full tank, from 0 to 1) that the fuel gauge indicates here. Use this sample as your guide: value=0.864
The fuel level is value=0.875
